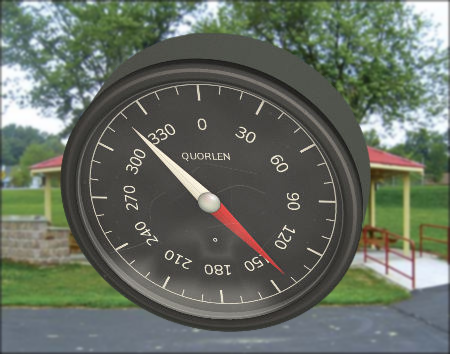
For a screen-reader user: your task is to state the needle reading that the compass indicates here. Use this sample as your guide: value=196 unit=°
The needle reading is value=140 unit=°
